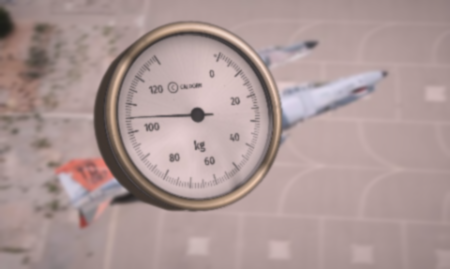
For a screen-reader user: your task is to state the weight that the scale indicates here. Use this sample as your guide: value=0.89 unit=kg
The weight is value=105 unit=kg
